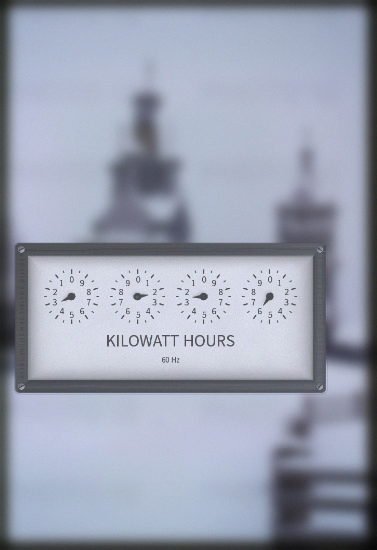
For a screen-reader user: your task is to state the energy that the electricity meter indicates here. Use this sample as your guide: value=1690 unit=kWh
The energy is value=3226 unit=kWh
